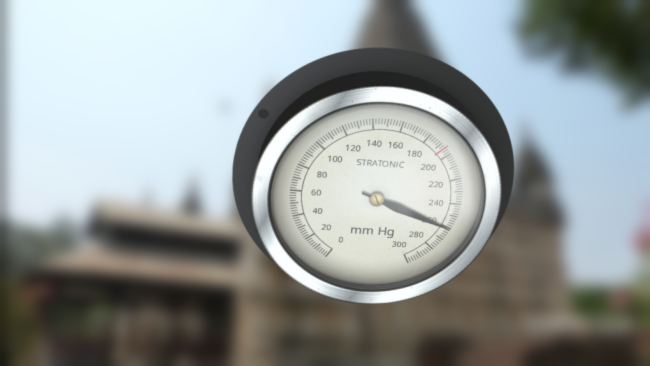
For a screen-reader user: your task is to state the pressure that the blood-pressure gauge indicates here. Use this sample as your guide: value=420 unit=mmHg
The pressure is value=260 unit=mmHg
